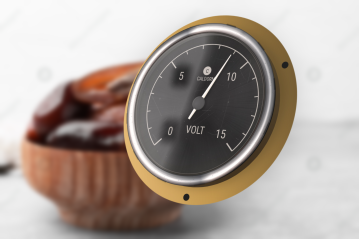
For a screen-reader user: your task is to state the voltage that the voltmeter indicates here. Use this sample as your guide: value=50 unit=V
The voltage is value=9 unit=V
